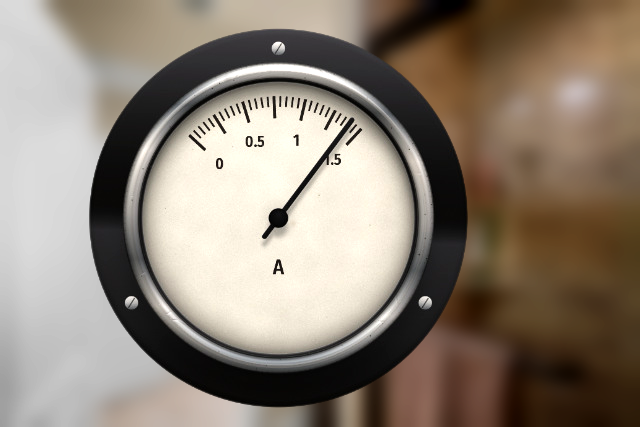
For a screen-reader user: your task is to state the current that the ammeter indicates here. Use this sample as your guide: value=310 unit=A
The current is value=1.4 unit=A
